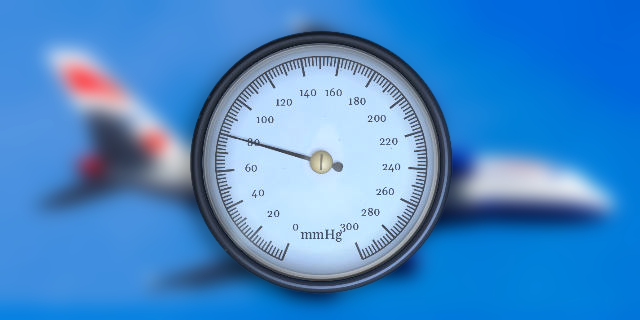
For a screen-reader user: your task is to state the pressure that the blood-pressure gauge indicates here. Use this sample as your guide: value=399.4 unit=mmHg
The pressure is value=80 unit=mmHg
